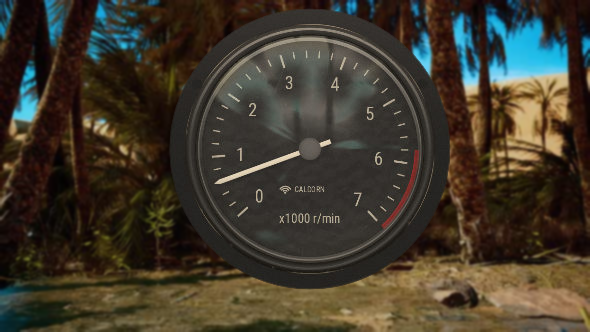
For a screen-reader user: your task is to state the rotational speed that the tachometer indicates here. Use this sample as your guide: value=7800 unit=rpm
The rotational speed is value=600 unit=rpm
